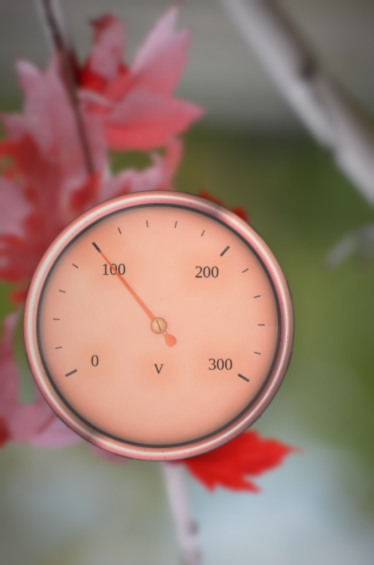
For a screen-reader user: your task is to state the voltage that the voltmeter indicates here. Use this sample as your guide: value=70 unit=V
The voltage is value=100 unit=V
